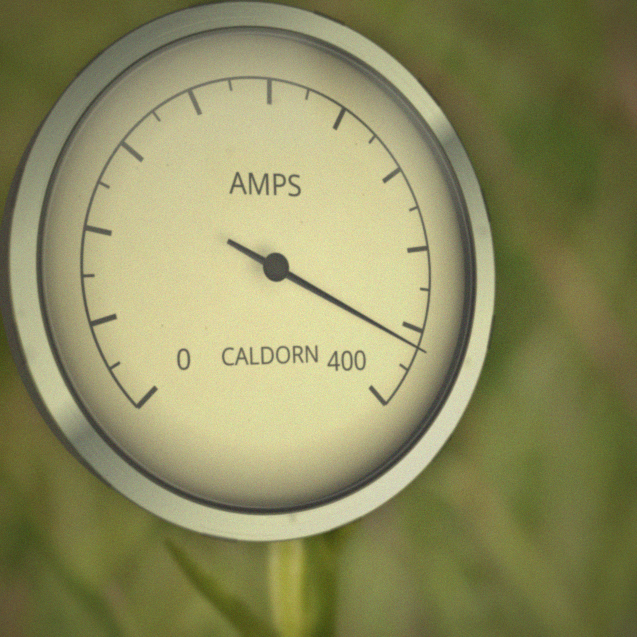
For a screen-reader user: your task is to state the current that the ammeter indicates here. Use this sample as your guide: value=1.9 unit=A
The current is value=370 unit=A
